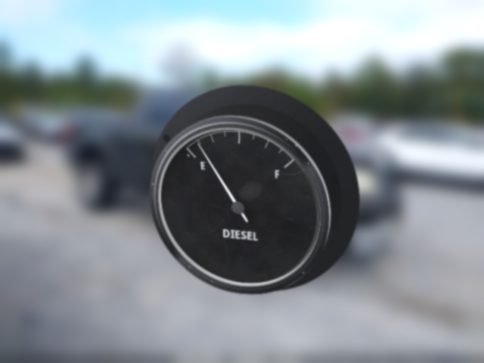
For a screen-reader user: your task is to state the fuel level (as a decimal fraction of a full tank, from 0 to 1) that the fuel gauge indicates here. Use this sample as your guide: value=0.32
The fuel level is value=0.125
